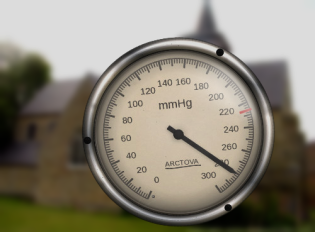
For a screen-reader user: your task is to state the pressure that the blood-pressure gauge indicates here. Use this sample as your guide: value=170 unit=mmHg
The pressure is value=280 unit=mmHg
